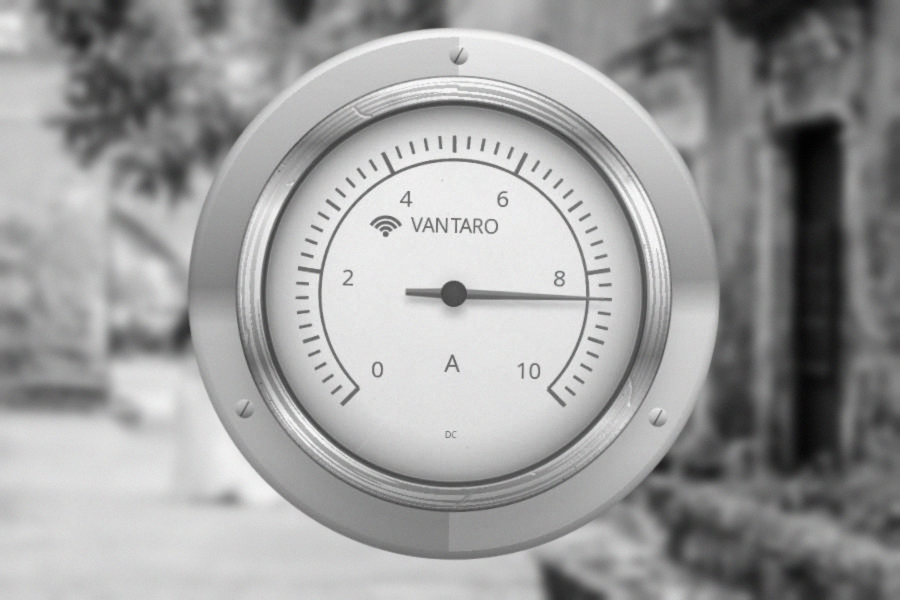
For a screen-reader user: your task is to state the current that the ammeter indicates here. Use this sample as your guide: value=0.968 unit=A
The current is value=8.4 unit=A
